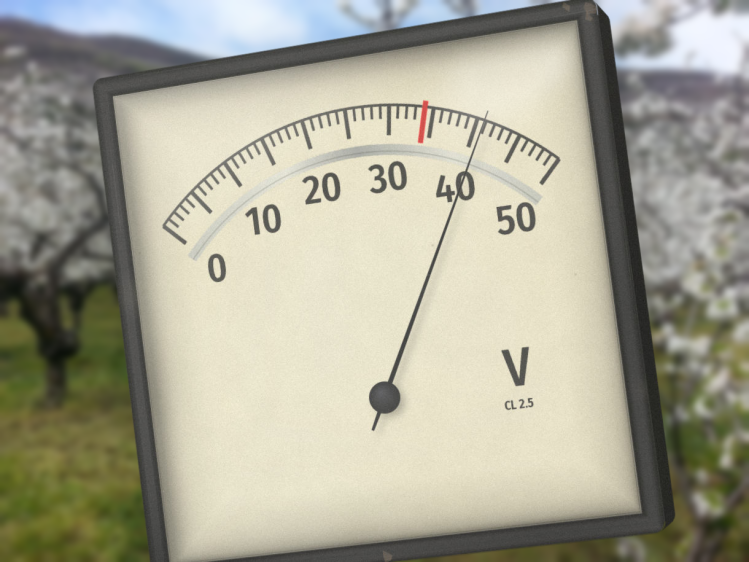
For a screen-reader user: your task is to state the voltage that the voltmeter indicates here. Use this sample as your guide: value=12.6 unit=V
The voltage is value=41 unit=V
